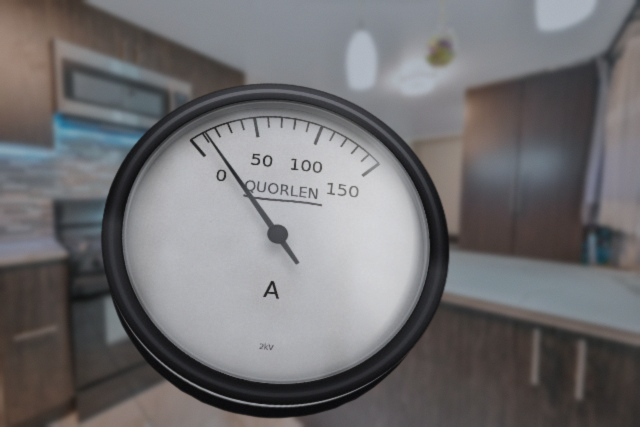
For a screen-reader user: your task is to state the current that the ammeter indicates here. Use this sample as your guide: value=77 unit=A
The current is value=10 unit=A
